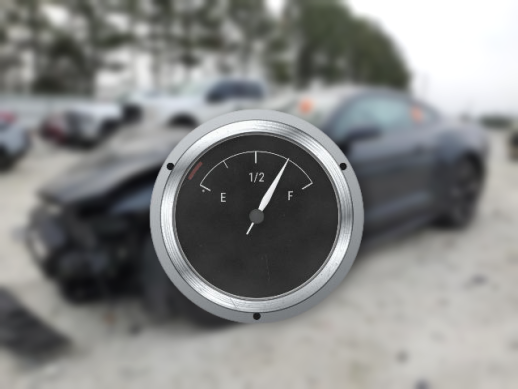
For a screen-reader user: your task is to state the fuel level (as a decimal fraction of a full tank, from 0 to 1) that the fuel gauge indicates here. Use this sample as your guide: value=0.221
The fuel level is value=0.75
